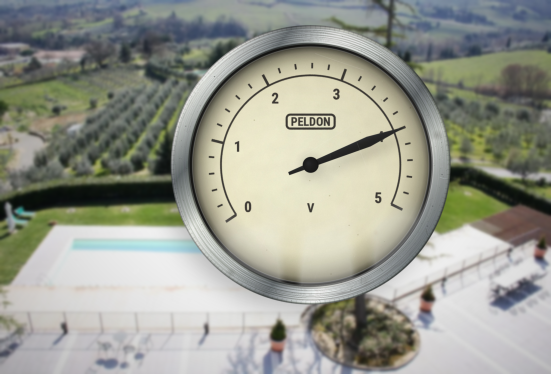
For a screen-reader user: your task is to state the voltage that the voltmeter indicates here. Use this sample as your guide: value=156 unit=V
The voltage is value=4 unit=V
